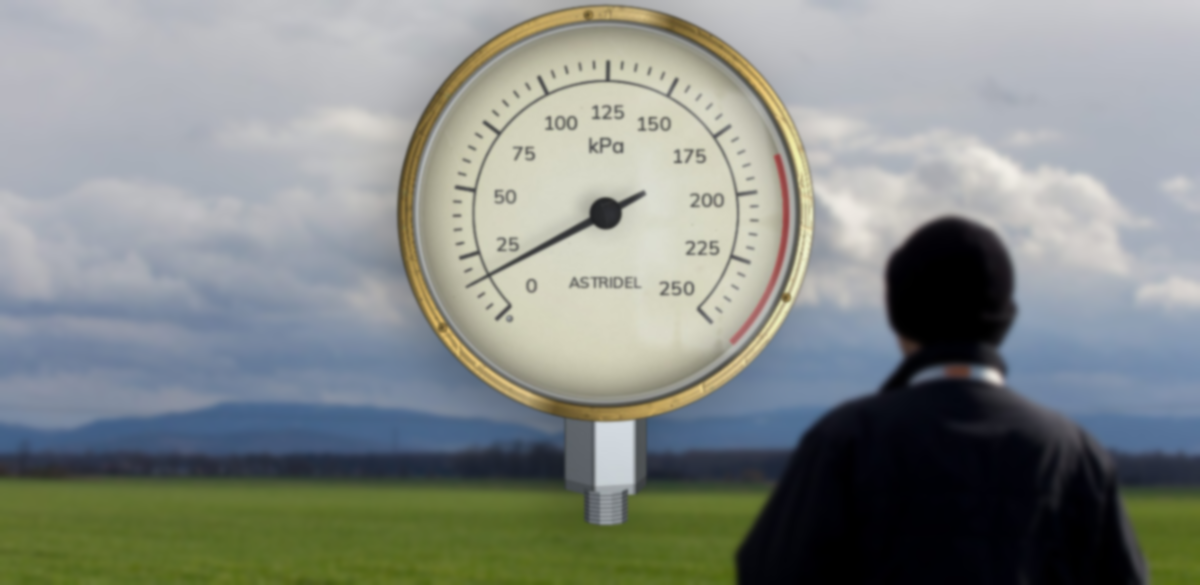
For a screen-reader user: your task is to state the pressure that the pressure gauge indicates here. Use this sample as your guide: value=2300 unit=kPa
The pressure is value=15 unit=kPa
